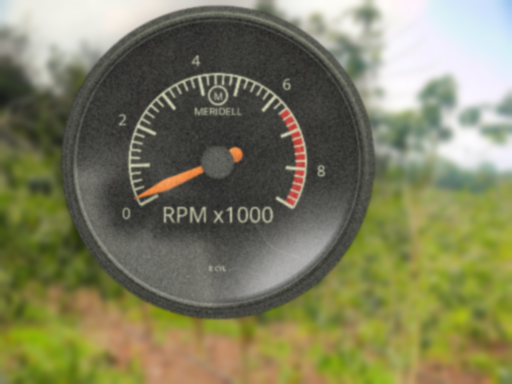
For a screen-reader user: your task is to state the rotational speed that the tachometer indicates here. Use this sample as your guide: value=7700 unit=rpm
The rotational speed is value=200 unit=rpm
